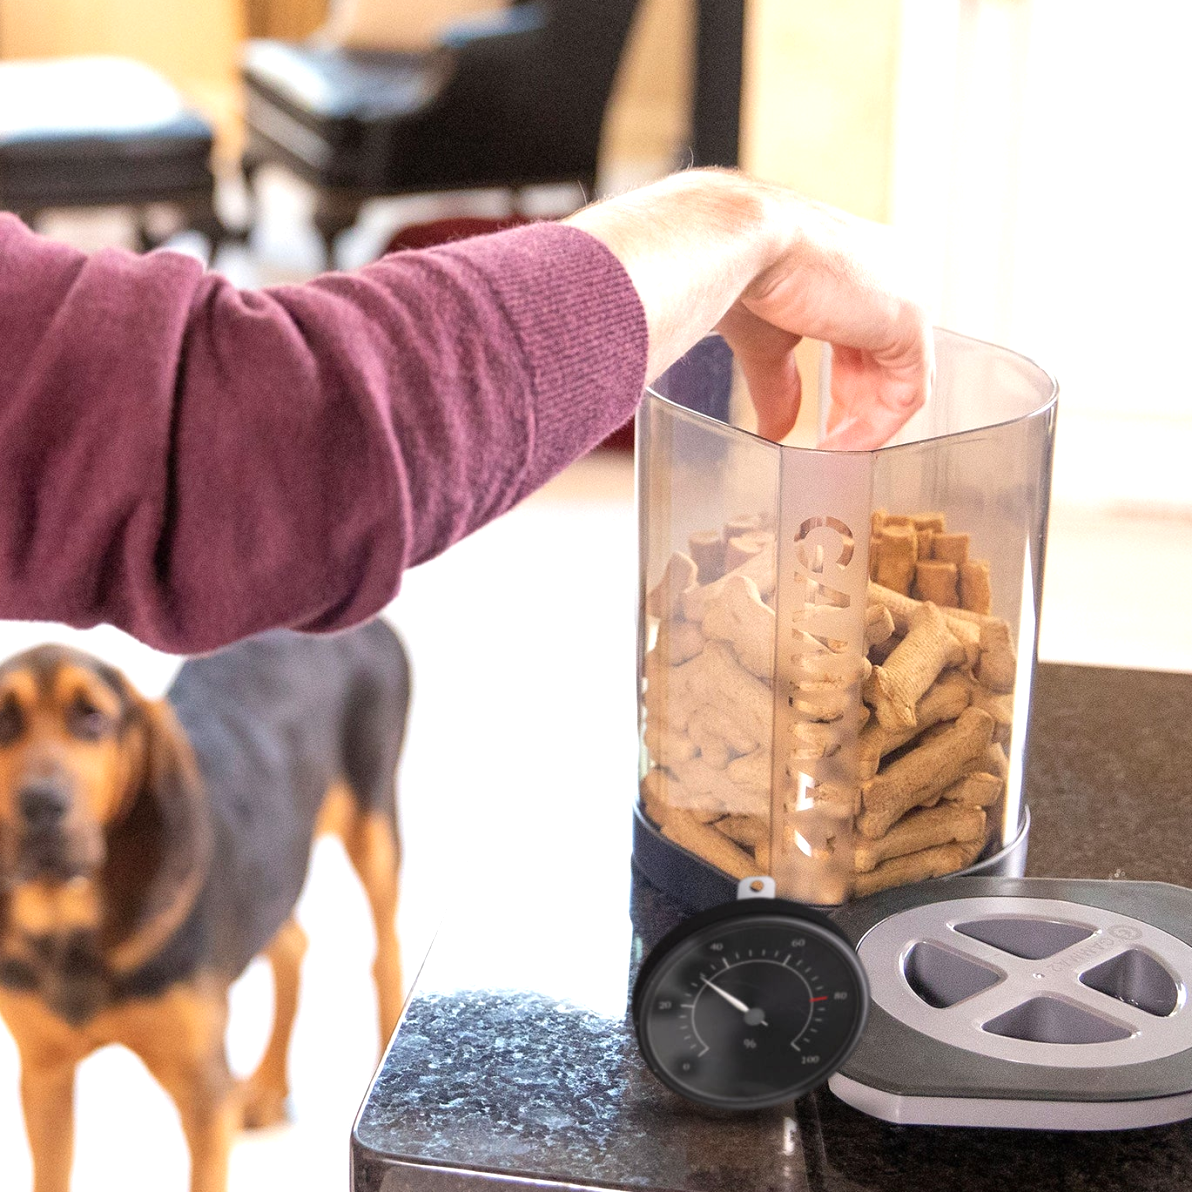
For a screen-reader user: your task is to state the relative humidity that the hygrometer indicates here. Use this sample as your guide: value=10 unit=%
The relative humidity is value=32 unit=%
